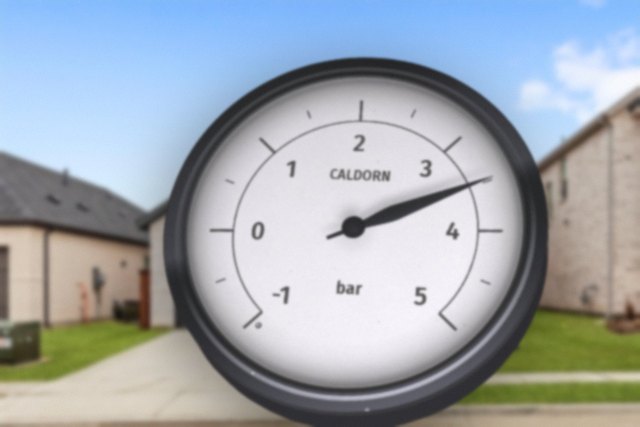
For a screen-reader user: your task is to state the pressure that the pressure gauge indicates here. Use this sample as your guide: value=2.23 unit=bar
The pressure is value=3.5 unit=bar
